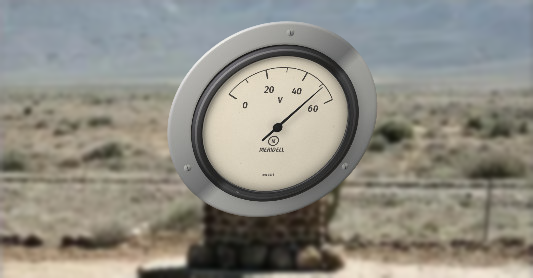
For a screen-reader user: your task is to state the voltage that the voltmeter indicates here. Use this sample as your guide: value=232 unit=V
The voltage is value=50 unit=V
